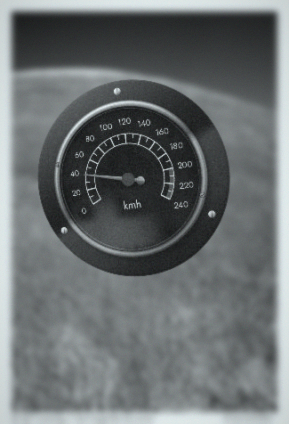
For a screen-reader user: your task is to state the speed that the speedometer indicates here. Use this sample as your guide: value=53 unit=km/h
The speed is value=40 unit=km/h
